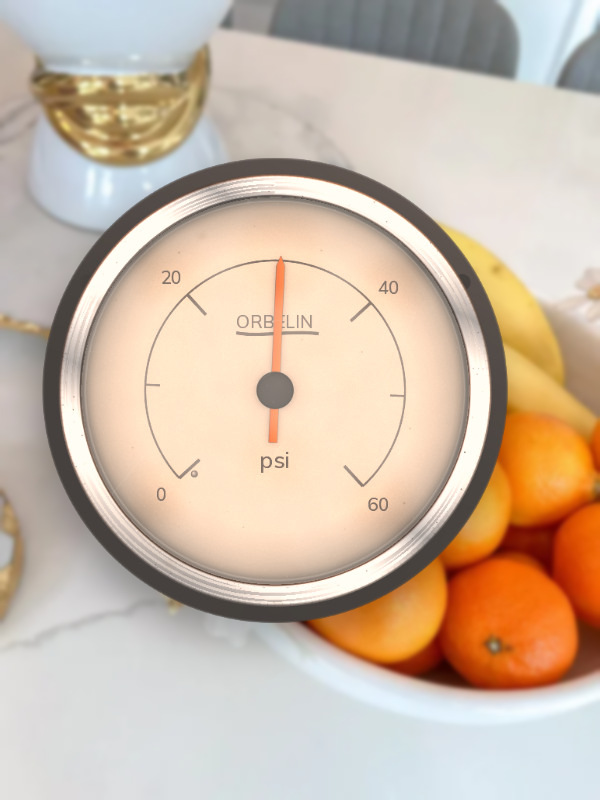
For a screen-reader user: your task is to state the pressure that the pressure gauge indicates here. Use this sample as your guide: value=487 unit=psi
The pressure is value=30 unit=psi
